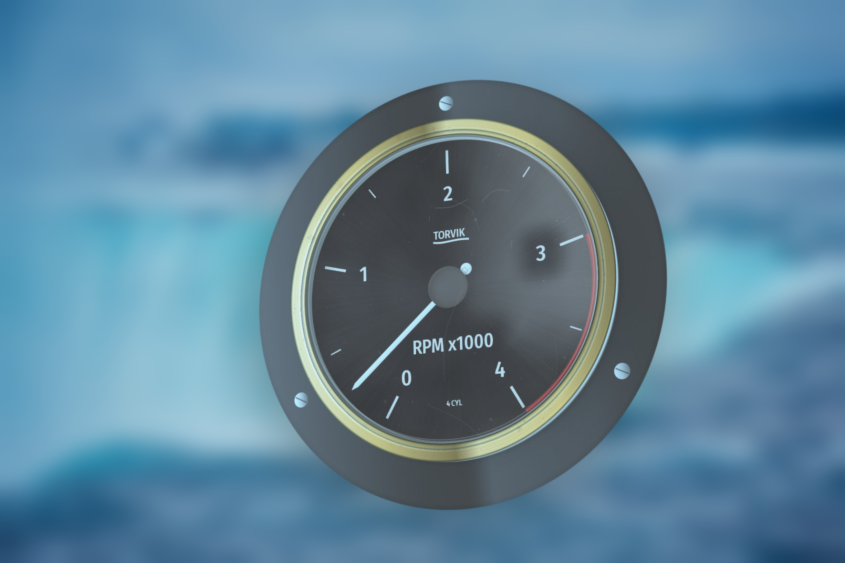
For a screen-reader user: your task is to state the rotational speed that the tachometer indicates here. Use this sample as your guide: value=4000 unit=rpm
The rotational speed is value=250 unit=rpm
